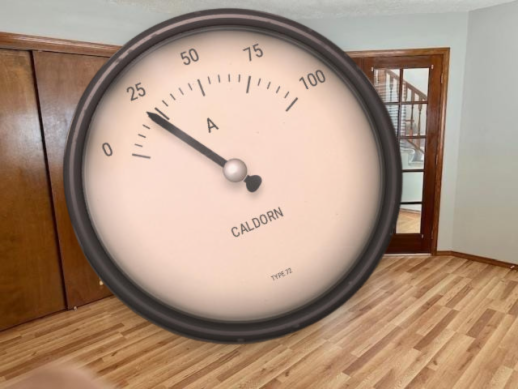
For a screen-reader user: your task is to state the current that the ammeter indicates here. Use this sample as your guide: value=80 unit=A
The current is value=20 unit=A
